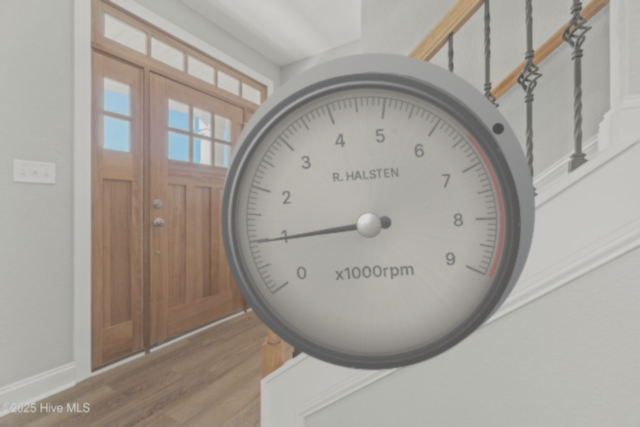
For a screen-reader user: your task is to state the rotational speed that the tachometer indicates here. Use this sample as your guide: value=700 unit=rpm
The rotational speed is value=1000 unit=rpm
